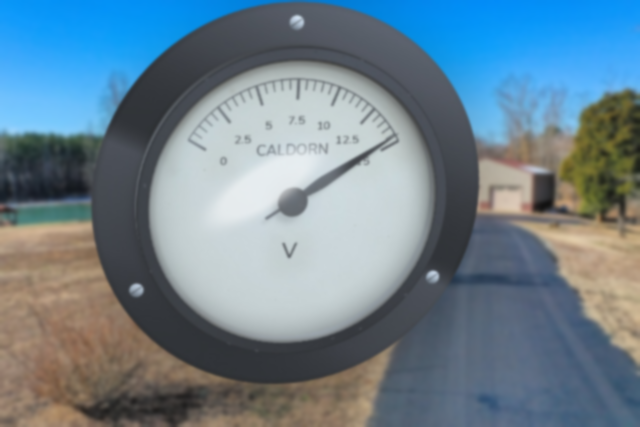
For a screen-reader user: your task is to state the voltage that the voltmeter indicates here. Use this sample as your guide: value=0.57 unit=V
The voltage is value=14.5 unit=V
